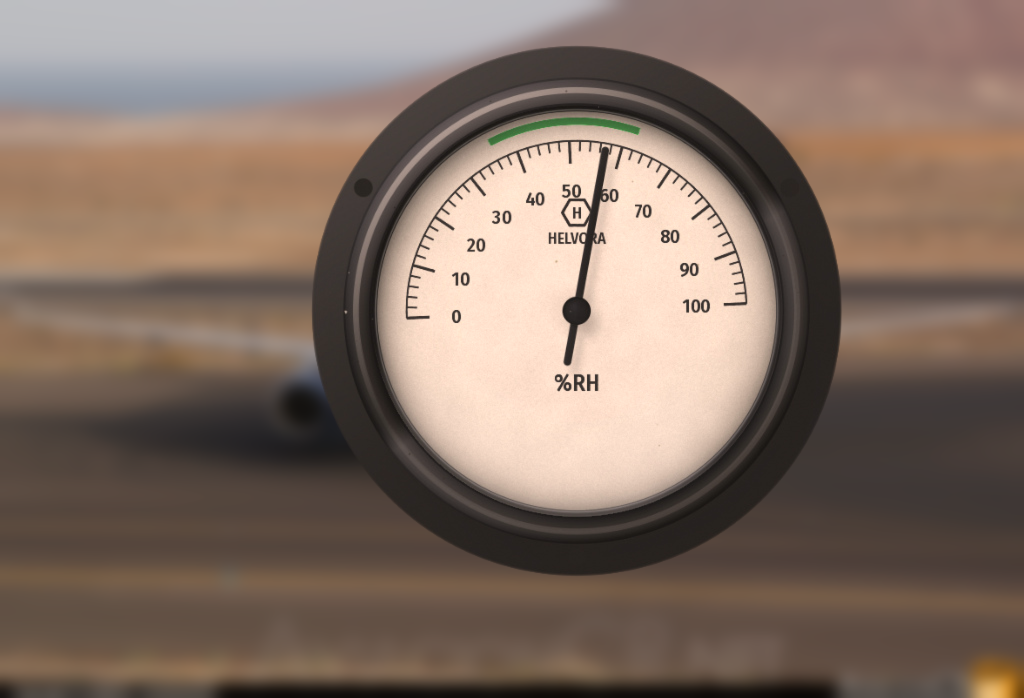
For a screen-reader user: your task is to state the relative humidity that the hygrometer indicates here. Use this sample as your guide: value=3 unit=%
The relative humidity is value=57 unit=%
